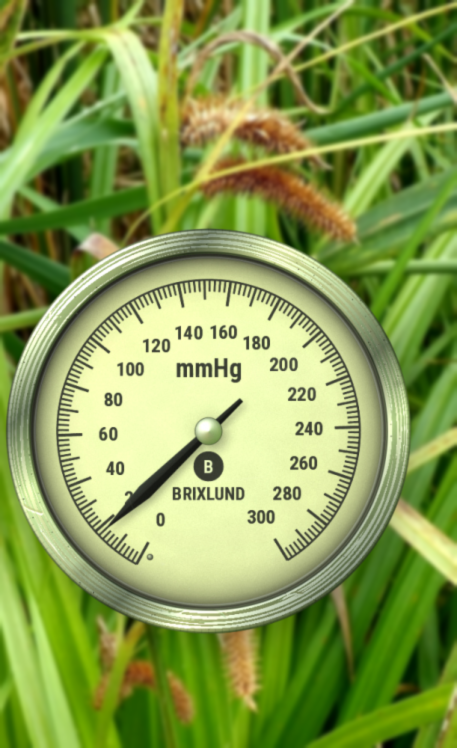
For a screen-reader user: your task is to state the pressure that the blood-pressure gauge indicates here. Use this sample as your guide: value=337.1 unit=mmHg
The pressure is value=18 unit=mmHg
